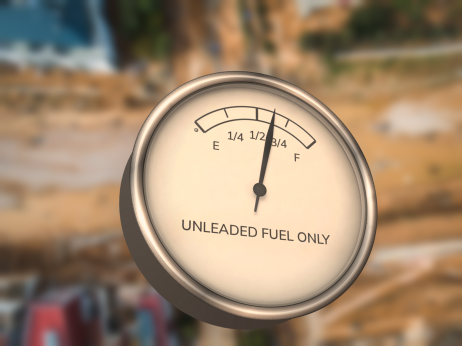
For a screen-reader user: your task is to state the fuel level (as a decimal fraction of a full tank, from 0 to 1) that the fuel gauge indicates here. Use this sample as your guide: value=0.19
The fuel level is value=0.625
